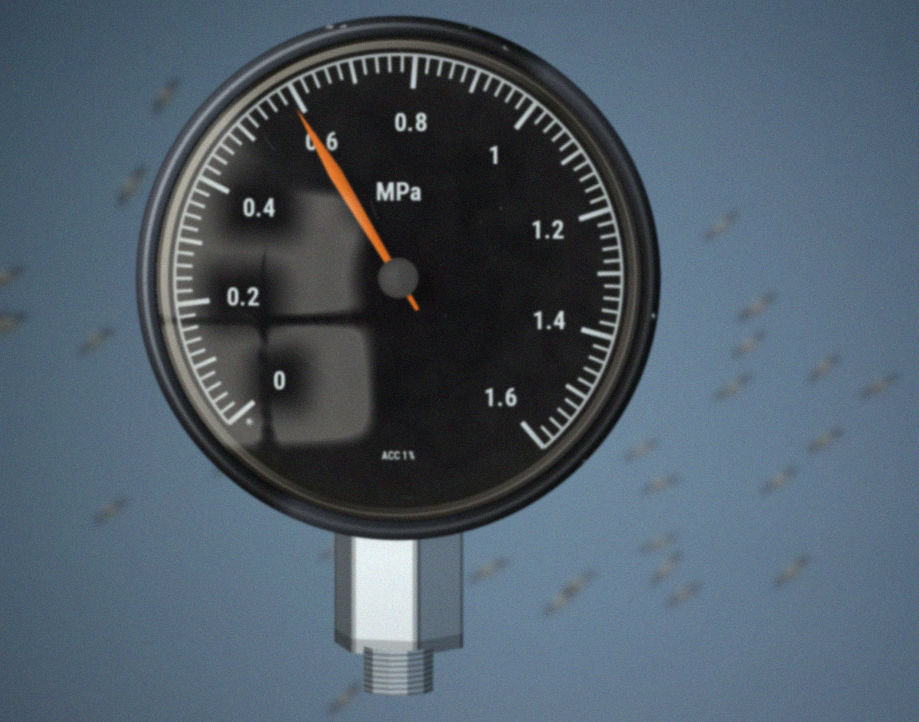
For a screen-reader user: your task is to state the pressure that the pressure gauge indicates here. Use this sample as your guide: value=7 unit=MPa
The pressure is value=0.59 unit=MPa
